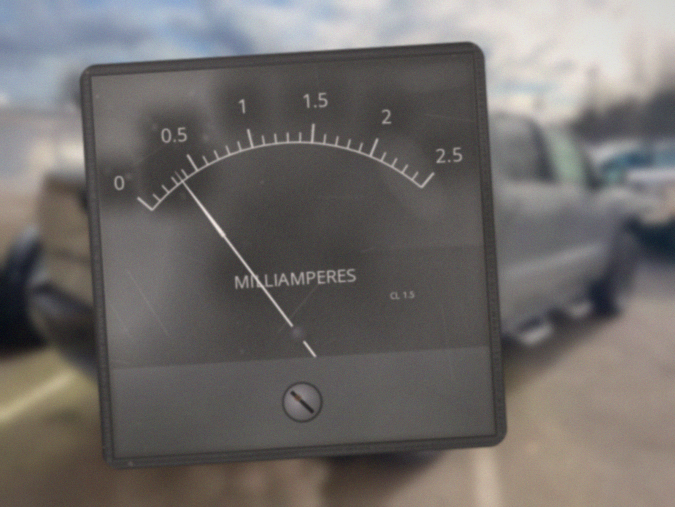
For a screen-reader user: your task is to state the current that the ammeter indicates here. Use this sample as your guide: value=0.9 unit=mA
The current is value=0.35 unit=mA
